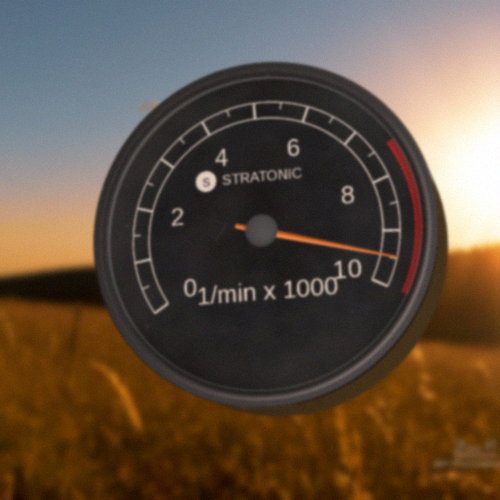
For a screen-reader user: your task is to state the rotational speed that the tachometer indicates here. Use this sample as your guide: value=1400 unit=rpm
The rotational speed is value=9500 unit=rpm
